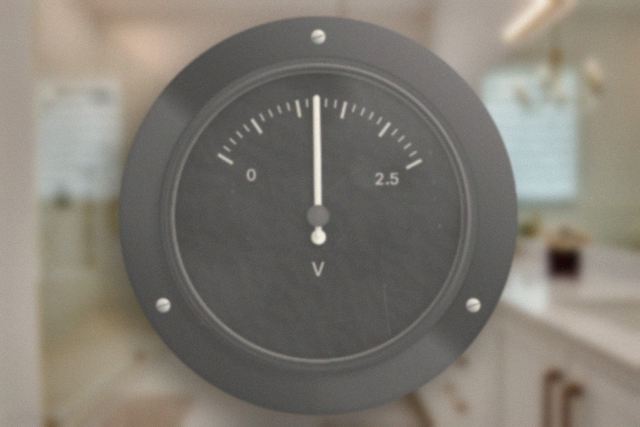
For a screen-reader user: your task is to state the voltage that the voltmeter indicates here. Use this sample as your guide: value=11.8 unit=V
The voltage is value=1.2 unit=V
